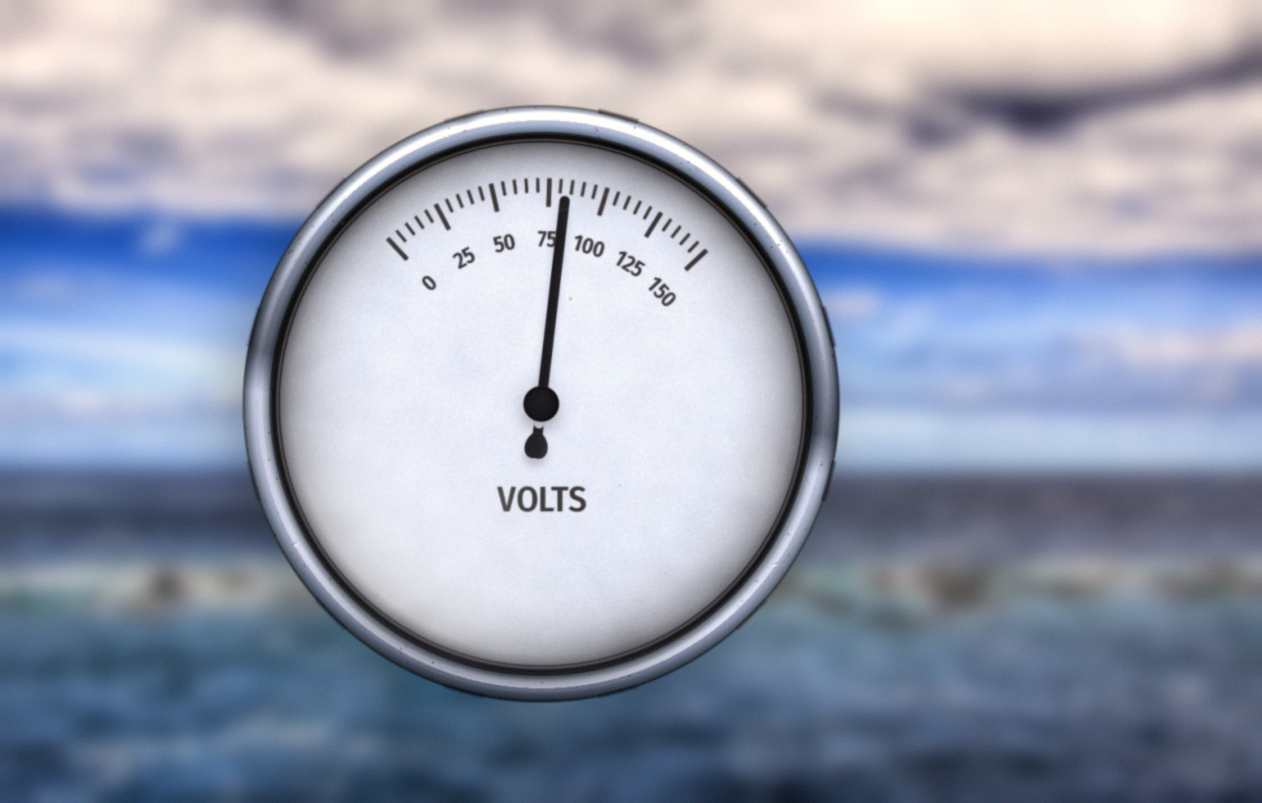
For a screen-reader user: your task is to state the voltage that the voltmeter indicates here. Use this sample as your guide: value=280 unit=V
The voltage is value=82.5 unit=V
